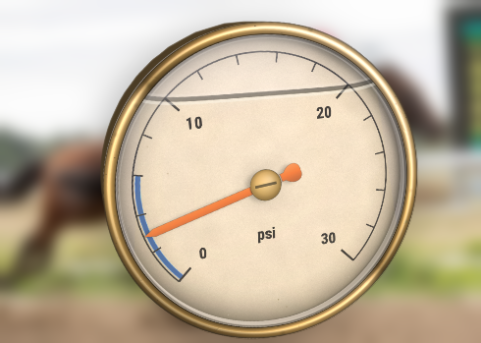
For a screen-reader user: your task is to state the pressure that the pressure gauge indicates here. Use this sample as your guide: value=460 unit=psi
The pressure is value=3 unit=psi
